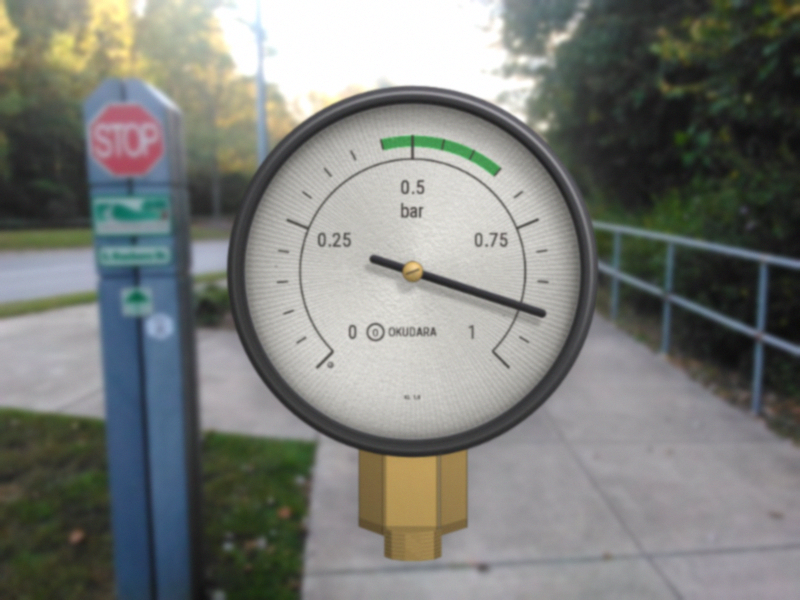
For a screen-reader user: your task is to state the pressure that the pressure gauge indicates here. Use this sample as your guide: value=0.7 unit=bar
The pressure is value=0.9 unit=bar
